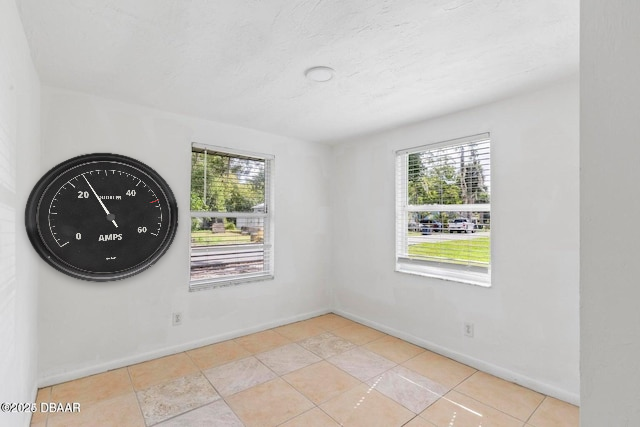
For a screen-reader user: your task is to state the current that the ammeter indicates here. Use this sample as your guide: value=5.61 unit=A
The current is value=24 unit=A
